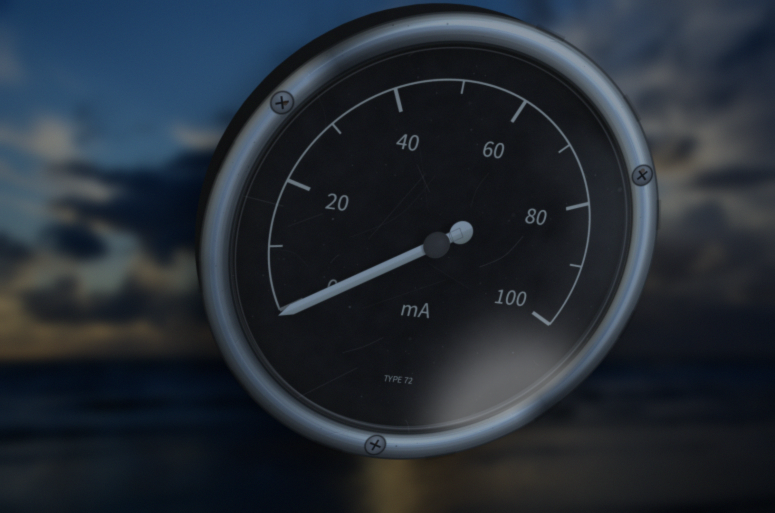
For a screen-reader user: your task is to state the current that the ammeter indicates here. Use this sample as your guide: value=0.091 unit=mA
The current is value=0 unit=mA
